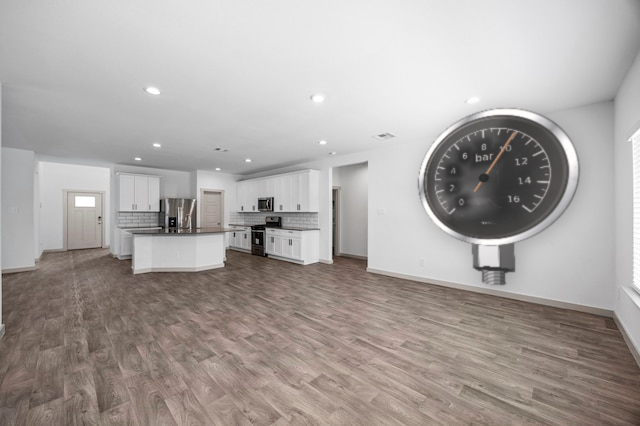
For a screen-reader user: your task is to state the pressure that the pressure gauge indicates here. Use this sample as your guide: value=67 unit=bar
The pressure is value=10 unit=bar
